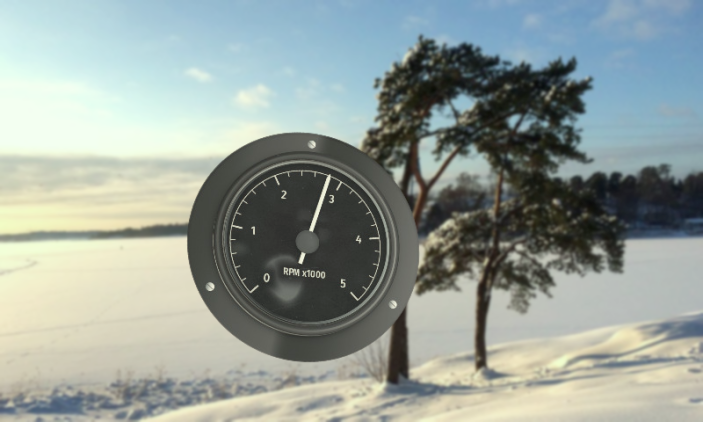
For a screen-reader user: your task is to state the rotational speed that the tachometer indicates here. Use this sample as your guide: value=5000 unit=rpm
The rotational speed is value=2800 unit=rpm
